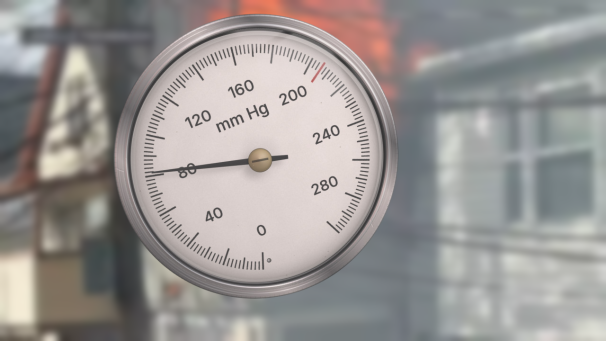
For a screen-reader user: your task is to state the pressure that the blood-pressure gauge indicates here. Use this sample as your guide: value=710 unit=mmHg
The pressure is value=82 unit=mmHg
